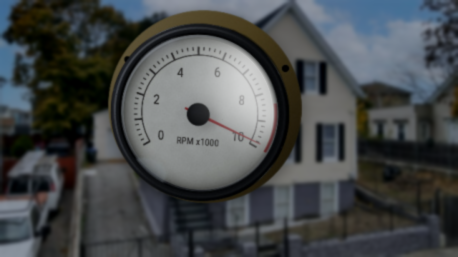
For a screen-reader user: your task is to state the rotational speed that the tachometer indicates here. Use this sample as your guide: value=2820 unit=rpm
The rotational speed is value=9800 unit=rpm
